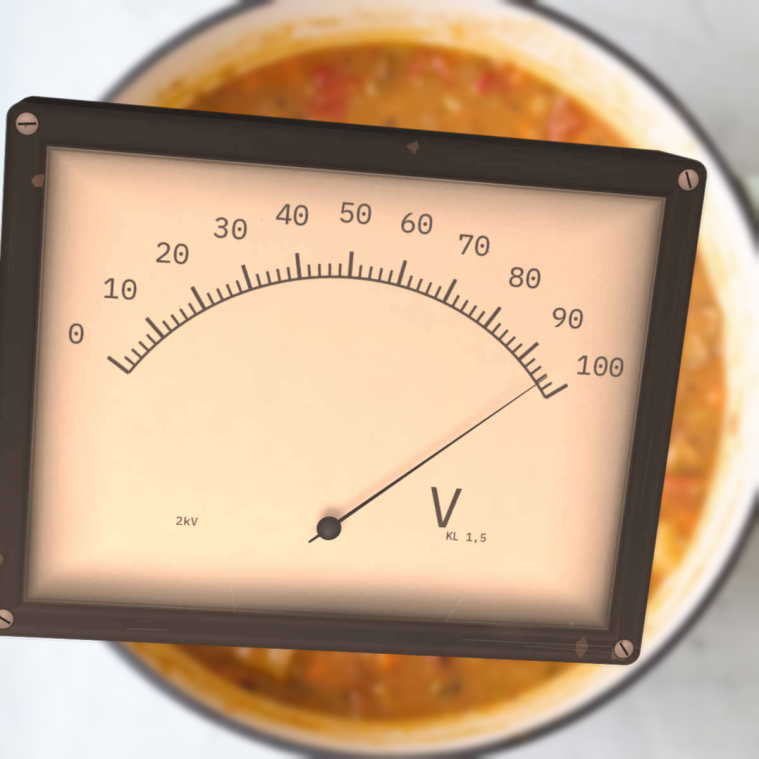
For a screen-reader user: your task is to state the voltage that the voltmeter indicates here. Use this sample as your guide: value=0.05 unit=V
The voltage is value=96 unit=V
